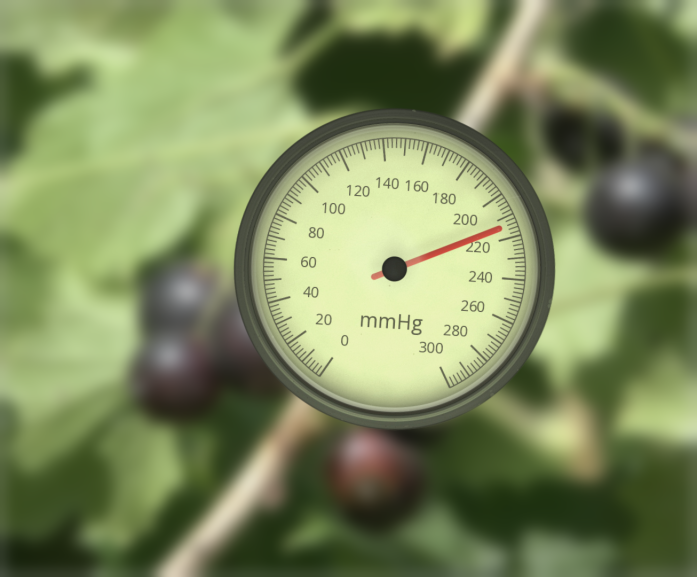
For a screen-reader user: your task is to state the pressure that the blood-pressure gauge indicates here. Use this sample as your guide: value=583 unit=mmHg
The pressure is value=214 unit=mmHg
